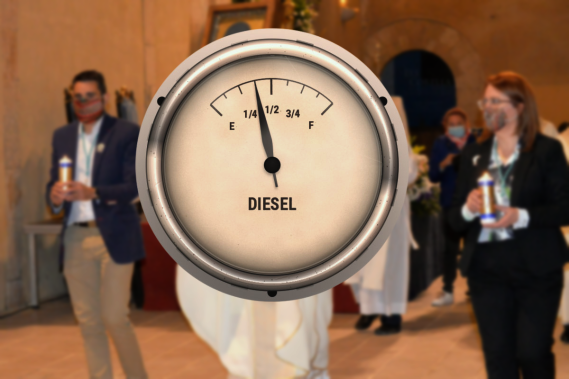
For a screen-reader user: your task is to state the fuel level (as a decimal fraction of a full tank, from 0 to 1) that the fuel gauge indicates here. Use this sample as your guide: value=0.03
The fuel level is value=0.375
